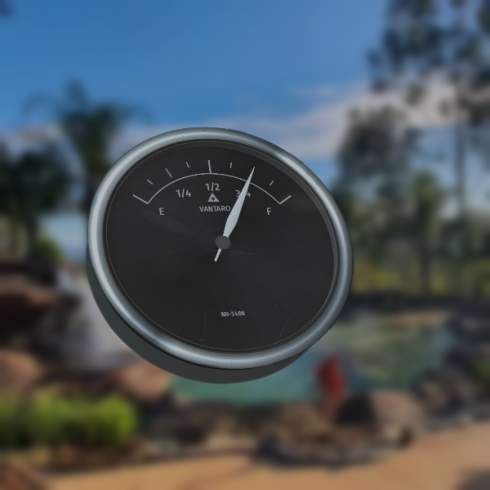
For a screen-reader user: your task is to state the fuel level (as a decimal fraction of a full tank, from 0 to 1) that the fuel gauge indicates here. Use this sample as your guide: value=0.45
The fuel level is value=0.75
